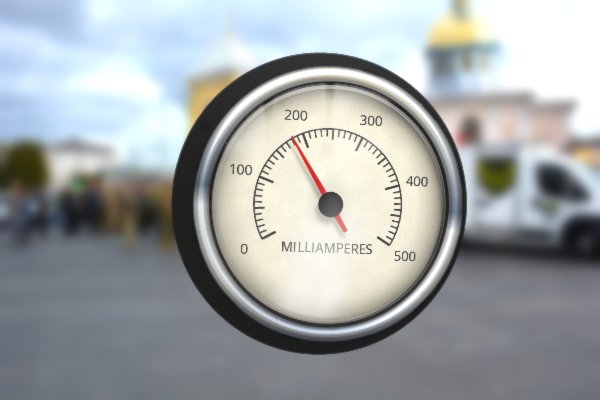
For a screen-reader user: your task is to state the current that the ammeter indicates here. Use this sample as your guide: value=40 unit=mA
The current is value=180 unit=mA
